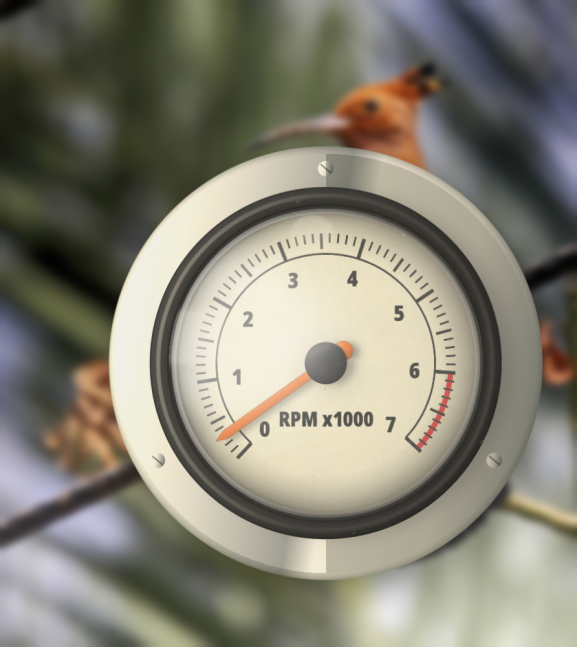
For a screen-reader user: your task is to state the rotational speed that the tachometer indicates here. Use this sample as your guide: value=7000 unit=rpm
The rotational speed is value=300 unit=rpm
